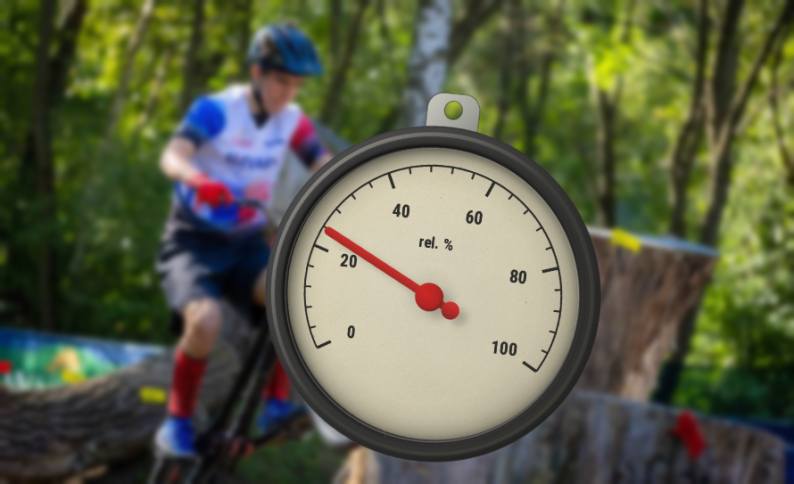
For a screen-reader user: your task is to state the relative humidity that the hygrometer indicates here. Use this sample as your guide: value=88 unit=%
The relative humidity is value=24 unit=%
